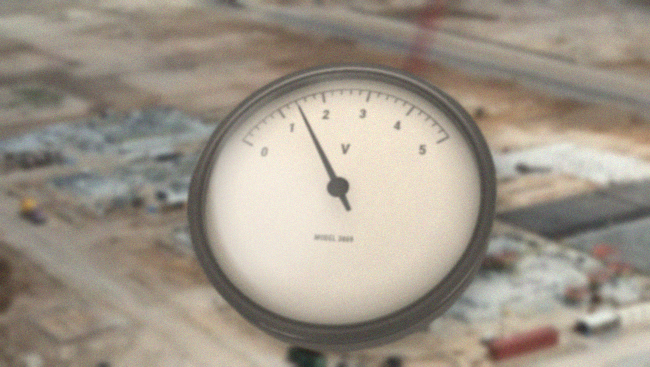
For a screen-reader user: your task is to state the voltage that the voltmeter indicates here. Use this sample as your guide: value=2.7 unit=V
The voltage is value=1.4 unit=V
